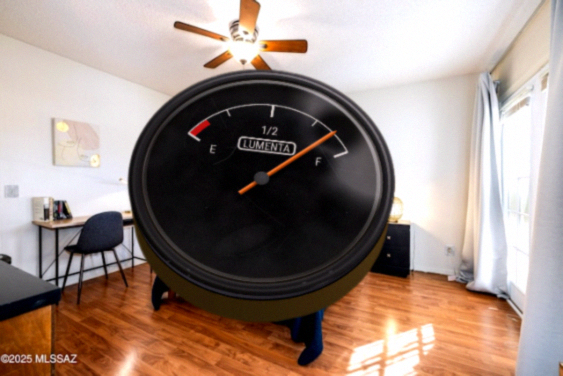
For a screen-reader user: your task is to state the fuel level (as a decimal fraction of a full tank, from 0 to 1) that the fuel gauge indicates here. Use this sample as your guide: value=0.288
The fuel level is value=0.875
